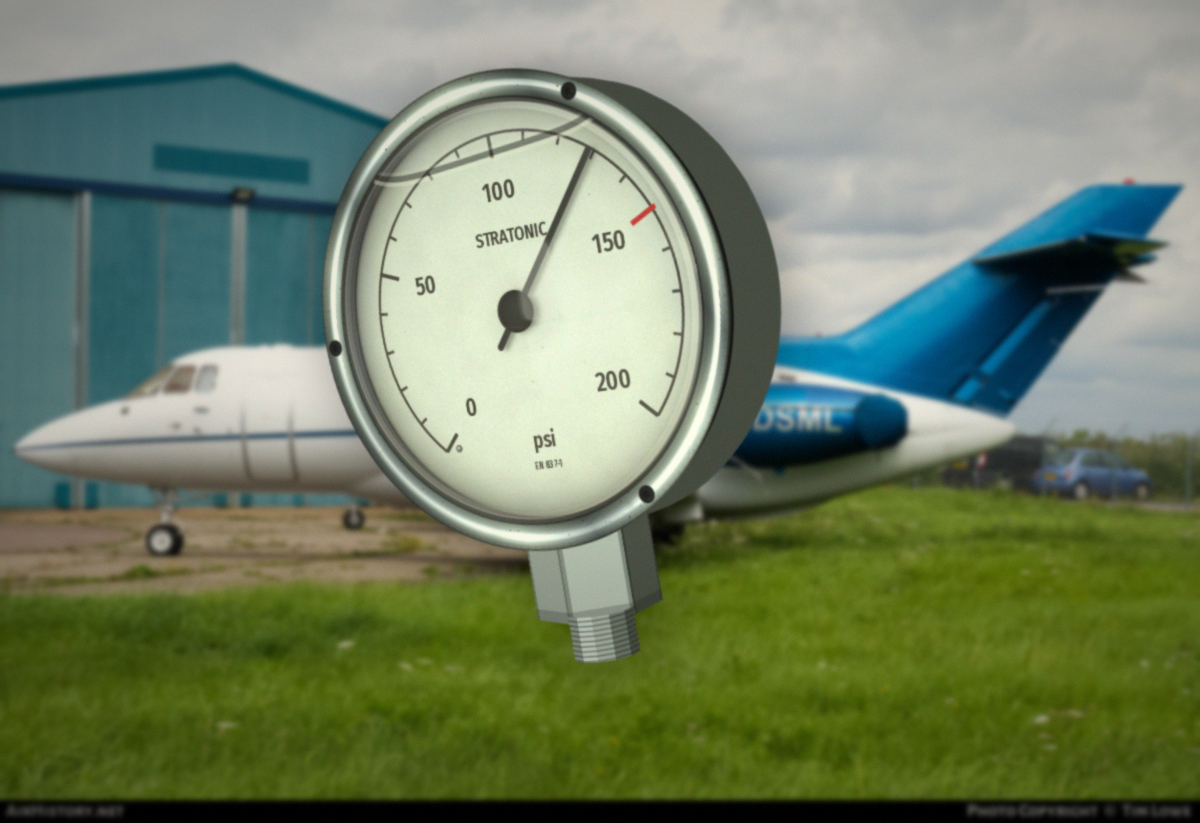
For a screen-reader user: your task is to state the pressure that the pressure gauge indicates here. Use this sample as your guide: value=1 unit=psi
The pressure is value=130 unit=psi
